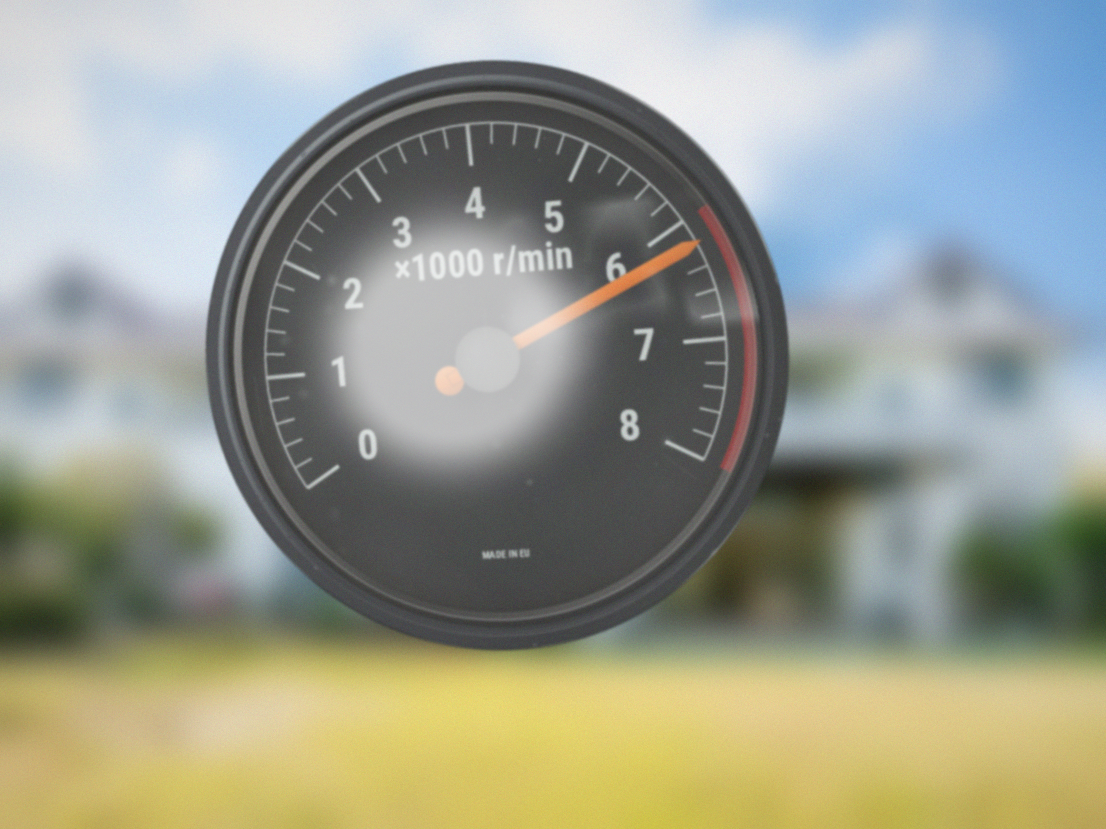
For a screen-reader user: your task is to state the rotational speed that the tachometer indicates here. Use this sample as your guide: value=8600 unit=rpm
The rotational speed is value=6200 unit=rpm
